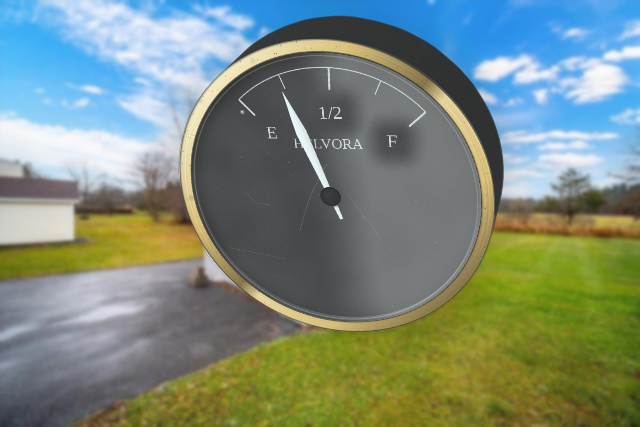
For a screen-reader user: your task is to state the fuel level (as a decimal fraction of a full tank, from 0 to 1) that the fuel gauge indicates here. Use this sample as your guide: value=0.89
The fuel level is value=0.25
